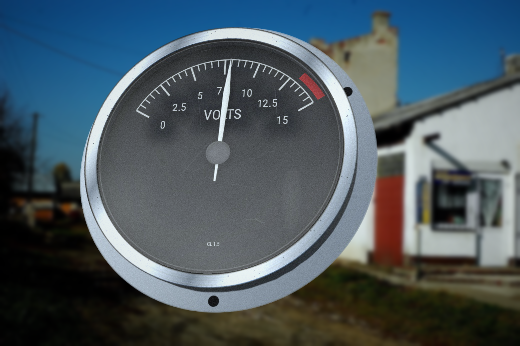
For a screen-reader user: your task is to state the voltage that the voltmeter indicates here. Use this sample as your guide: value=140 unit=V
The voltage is value=8 unit=V
